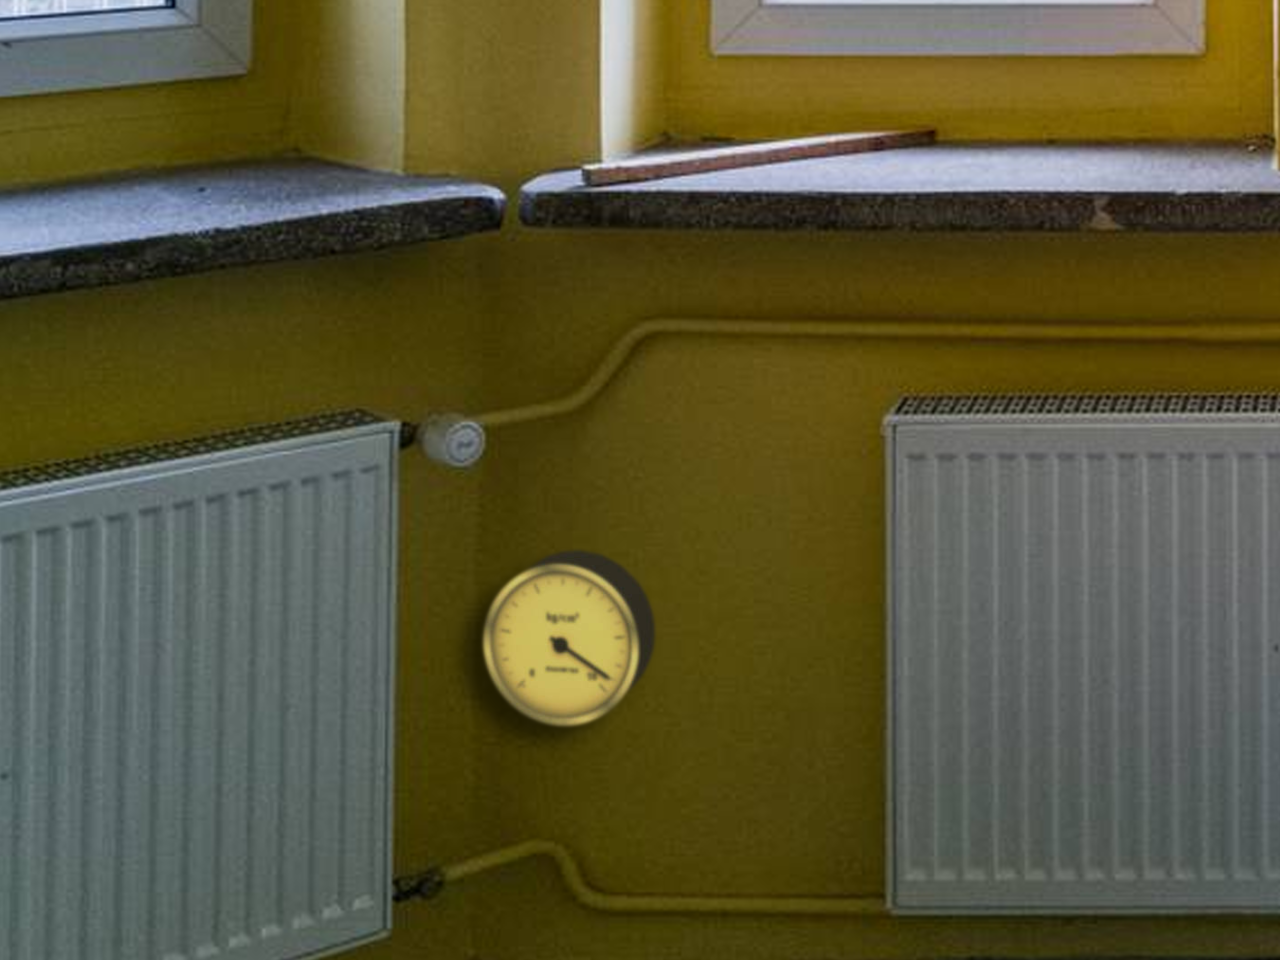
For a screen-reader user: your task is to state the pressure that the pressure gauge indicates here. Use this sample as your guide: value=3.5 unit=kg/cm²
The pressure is value=9.5 unit=kg/cm²
